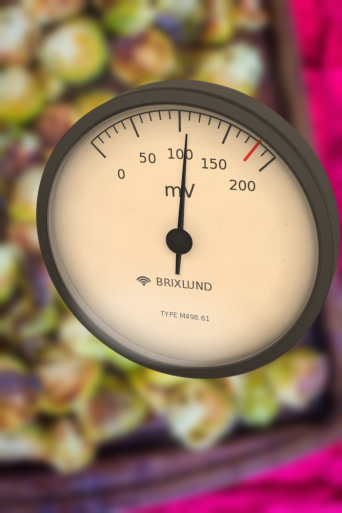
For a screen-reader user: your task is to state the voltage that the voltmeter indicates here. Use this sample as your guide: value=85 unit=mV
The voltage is value=110 unit=mV
